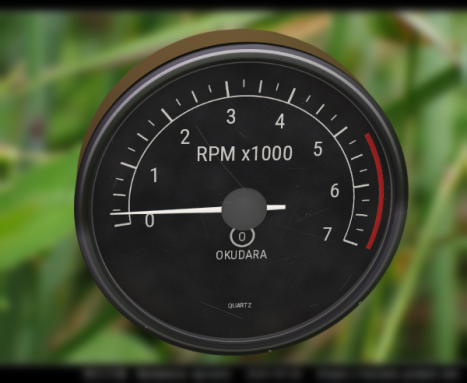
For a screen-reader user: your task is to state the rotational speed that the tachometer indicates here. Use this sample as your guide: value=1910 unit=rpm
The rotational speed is value=250 unit=rpm
